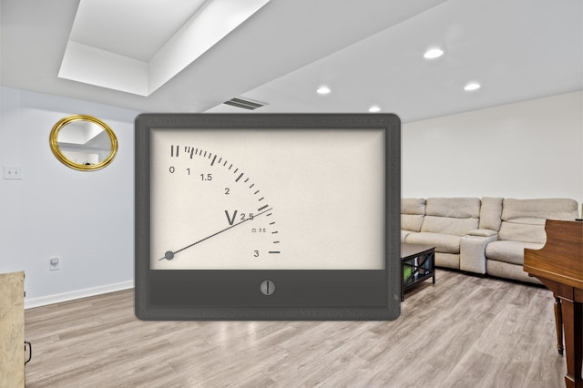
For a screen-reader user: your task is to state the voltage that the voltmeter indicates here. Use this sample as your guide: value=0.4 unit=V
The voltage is value=2.55 unit=V
